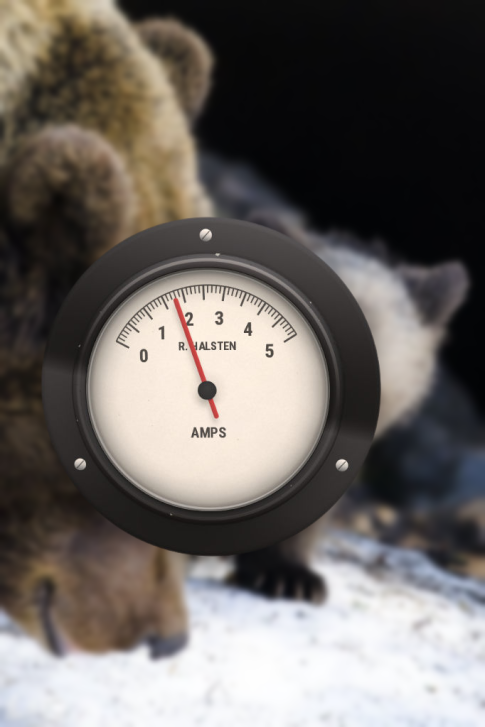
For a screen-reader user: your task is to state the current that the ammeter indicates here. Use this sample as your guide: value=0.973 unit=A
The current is value=1.8 unit=A
